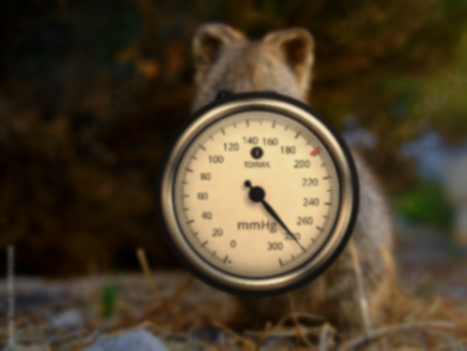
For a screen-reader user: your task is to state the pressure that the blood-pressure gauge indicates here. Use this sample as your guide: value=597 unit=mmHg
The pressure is value=280 unit=mmHg
